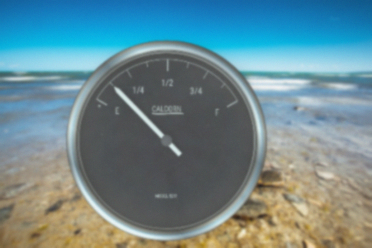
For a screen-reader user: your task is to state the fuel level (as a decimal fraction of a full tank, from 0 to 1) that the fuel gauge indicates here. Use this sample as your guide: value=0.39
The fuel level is value=0.125
